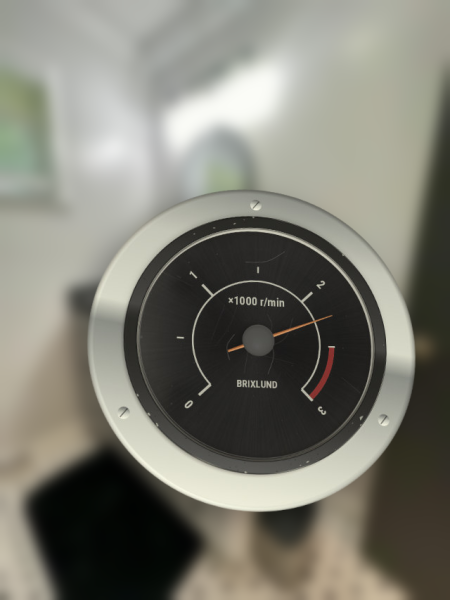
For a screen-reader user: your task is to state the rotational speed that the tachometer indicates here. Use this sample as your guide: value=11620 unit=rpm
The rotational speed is value=2250 unit=rpm
